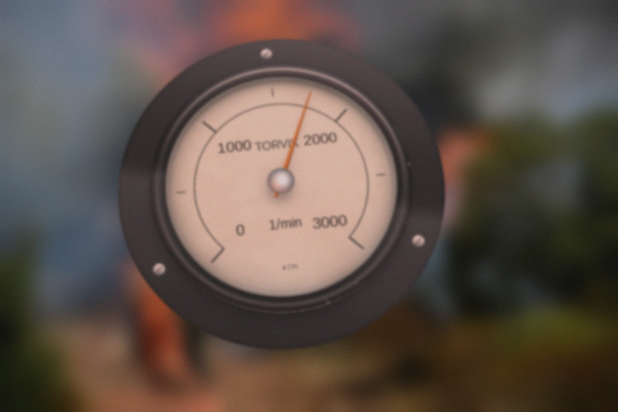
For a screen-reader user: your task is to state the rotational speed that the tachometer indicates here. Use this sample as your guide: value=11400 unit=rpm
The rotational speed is value=1750 unit=rpm
